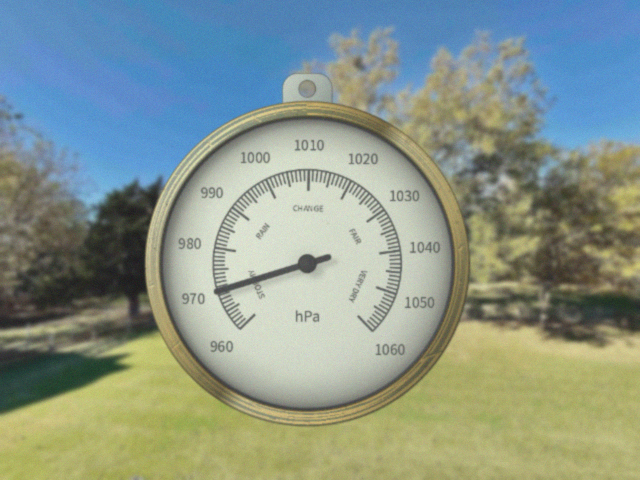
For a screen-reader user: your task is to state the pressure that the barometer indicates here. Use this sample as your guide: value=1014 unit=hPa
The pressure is value=970 unit=hPa
